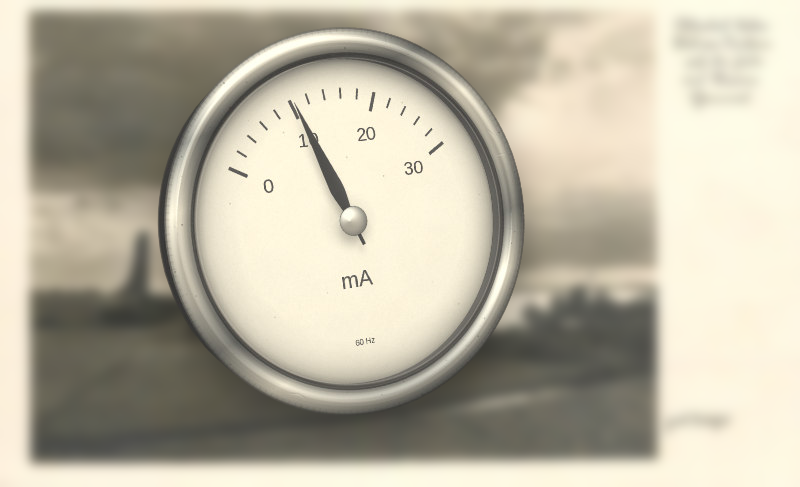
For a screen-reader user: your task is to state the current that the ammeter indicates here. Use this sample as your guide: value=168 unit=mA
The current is value=10 unit=mA
